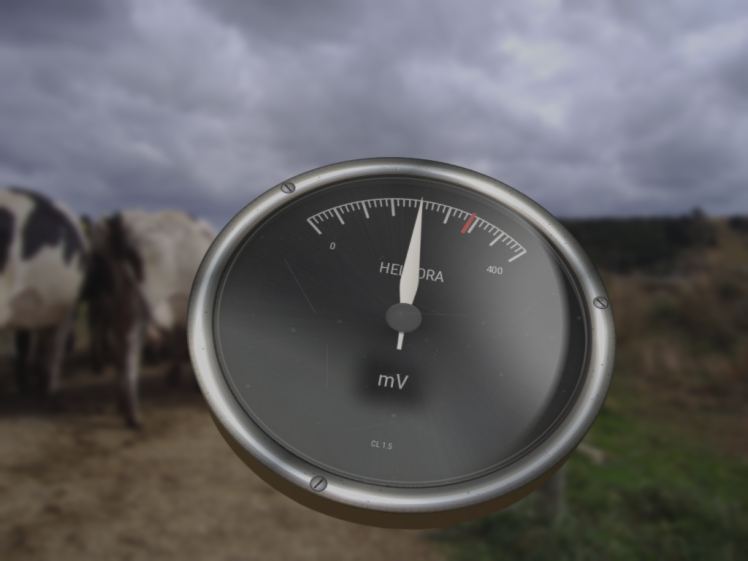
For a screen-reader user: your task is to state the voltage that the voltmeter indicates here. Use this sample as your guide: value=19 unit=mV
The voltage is value=200 unit=mV
